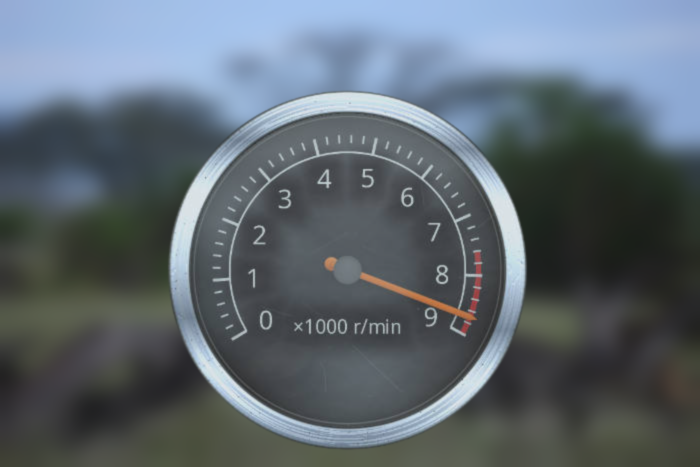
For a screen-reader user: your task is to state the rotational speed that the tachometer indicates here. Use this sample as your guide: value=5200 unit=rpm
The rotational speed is value=8700 unit=rpm
